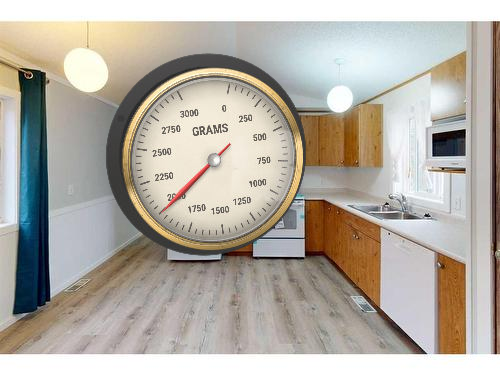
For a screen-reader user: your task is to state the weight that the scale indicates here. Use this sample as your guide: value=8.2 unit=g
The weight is value=2000 unit=g
